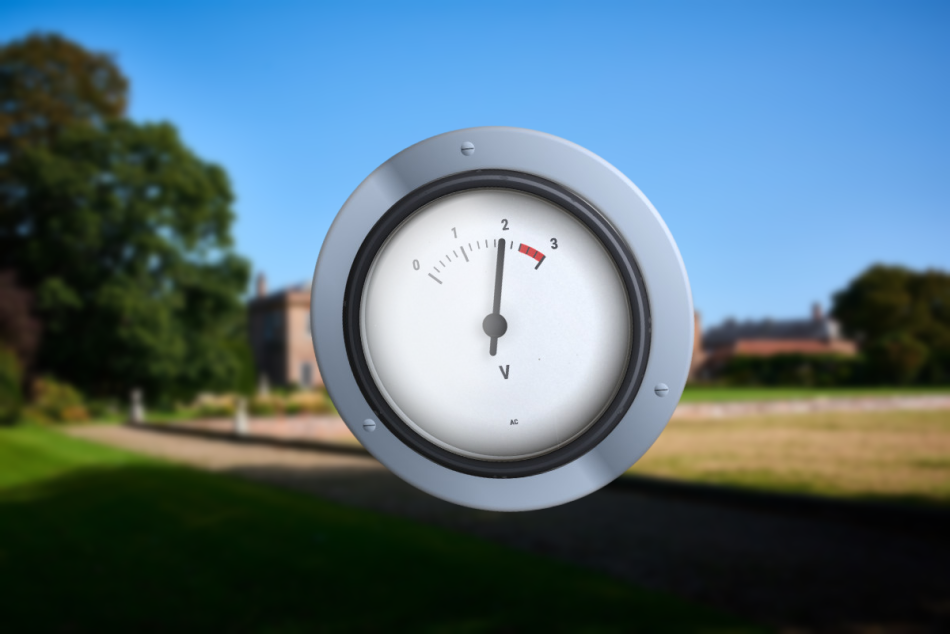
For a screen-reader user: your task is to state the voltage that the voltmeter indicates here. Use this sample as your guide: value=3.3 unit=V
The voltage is value=2 unit=V
